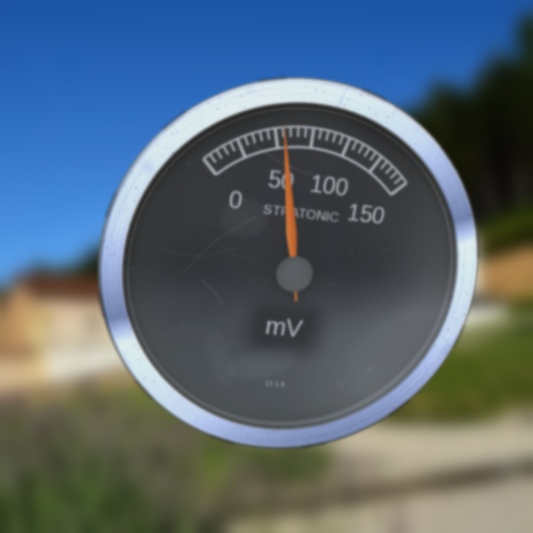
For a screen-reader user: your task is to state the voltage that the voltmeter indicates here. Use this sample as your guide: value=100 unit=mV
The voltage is value=55 unit=mV
